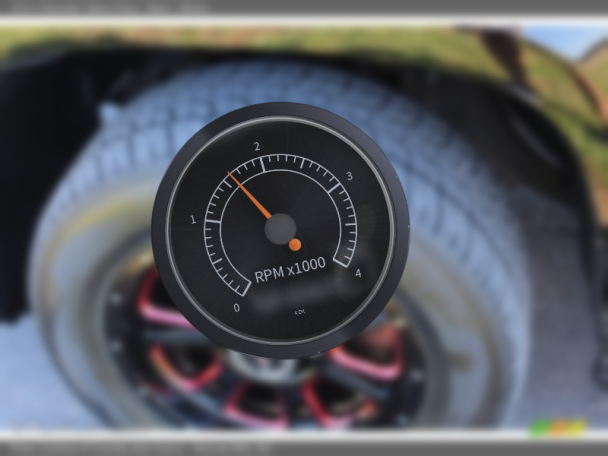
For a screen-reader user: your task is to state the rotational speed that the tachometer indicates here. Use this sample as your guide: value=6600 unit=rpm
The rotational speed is value=1600 unit=rpm
